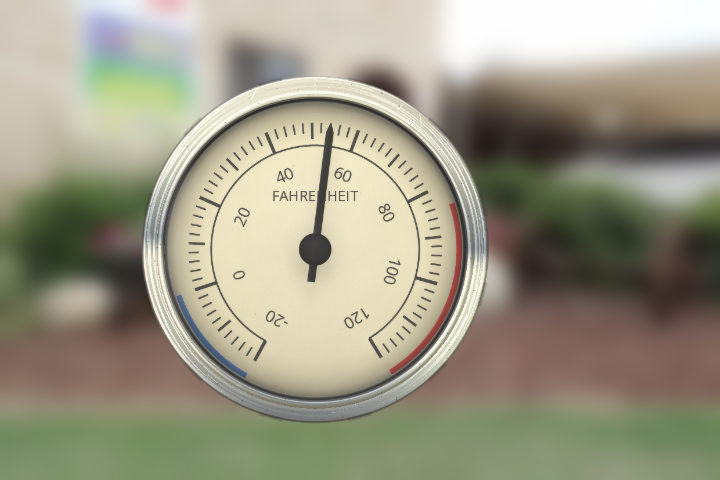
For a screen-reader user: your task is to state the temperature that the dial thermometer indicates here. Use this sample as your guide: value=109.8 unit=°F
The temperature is value=54 unit=°F
